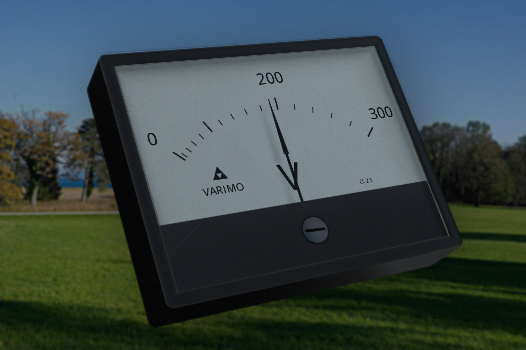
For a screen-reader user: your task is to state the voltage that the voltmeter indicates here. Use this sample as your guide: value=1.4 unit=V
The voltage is value=190 unit=V
